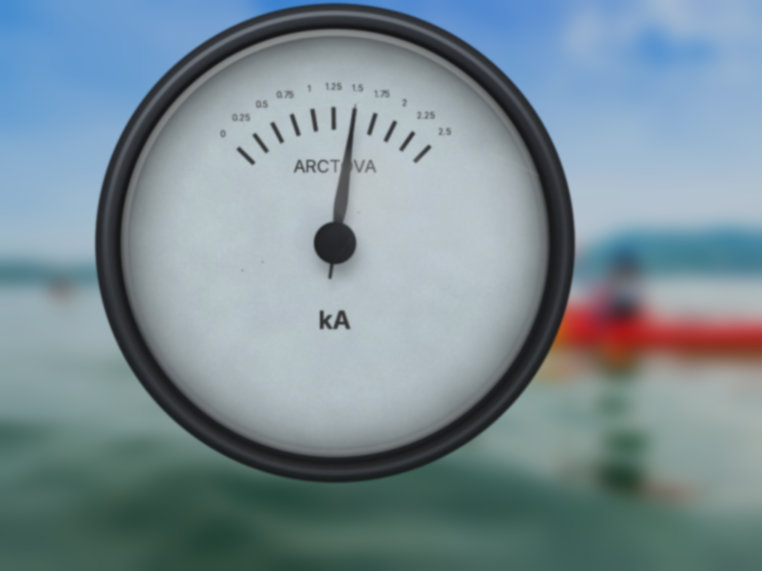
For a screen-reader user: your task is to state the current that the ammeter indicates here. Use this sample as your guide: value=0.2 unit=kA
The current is value=1.5 unit=kA
